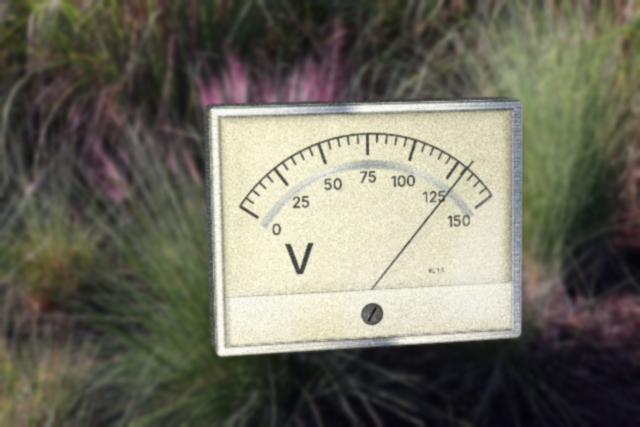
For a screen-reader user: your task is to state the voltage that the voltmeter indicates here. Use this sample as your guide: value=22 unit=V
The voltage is value=130 unit=V
